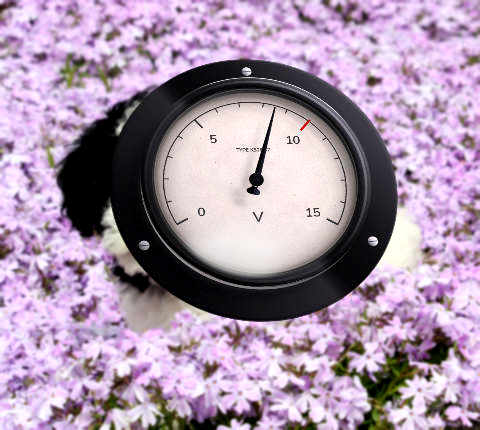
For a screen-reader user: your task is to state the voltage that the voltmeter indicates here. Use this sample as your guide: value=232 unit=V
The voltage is value=8.5 unit=V
